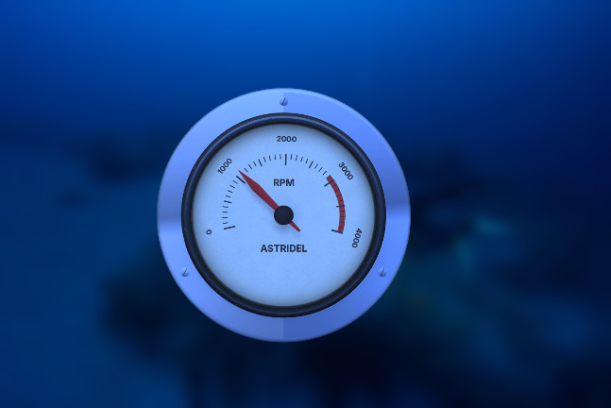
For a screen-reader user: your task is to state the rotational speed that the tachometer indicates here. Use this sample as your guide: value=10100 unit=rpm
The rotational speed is value=1100 unit=rpm
